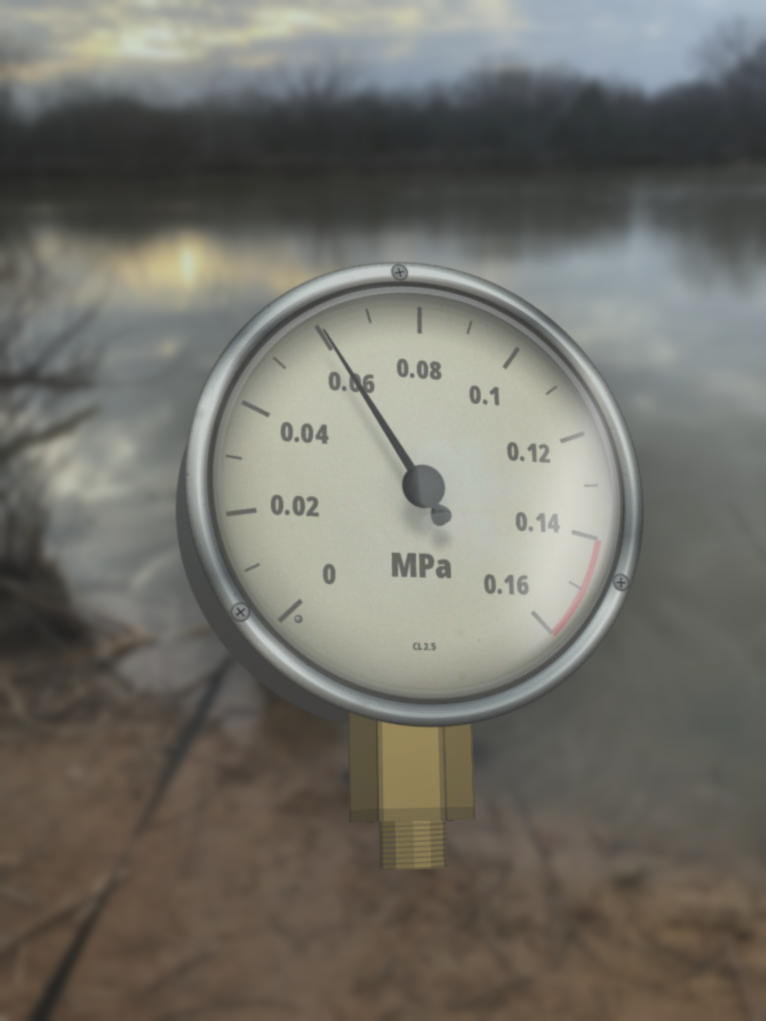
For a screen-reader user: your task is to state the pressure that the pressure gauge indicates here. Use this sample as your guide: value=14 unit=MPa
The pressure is value=0.06 unit=MPa
